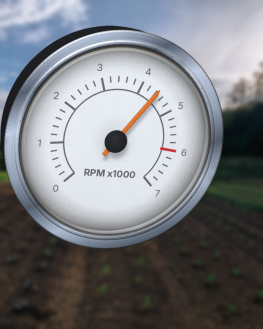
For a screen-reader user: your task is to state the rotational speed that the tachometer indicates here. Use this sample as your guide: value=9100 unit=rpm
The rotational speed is value=4400 unit=rpm
